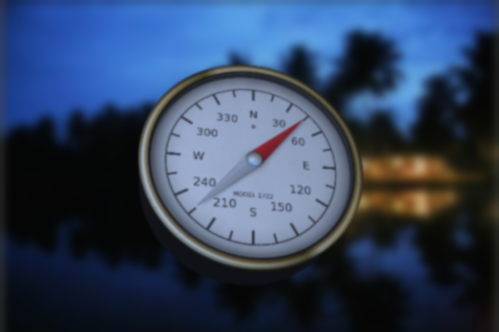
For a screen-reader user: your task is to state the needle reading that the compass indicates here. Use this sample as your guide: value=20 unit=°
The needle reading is value=45 unit=°
